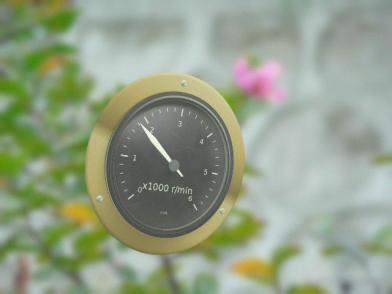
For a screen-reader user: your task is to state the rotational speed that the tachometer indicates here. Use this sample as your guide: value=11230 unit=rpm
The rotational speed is value=1800 unit=rpm
